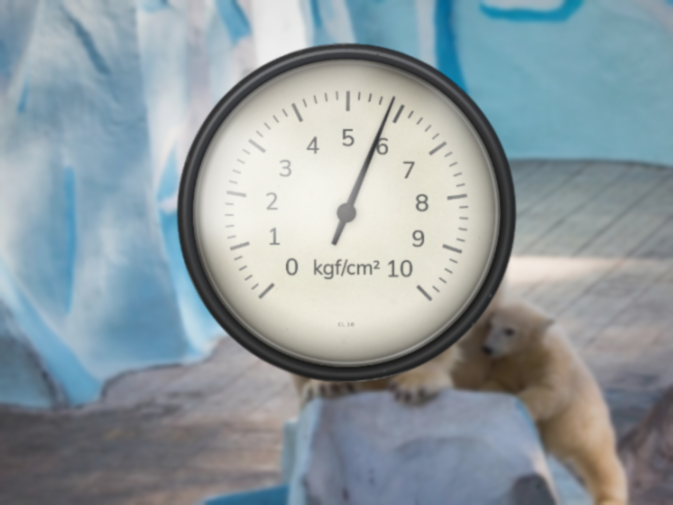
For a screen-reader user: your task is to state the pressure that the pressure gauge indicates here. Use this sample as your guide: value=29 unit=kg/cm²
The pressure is value=5.8 unit=kg/cm²
